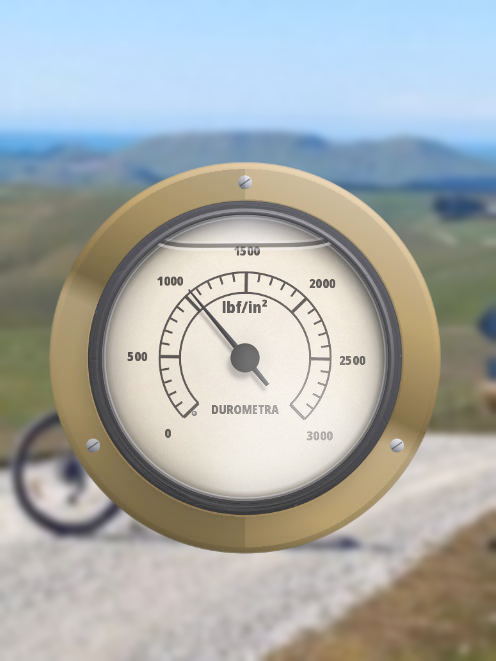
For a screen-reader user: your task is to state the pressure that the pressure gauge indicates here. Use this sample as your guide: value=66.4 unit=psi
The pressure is value=1050 unit=psi
